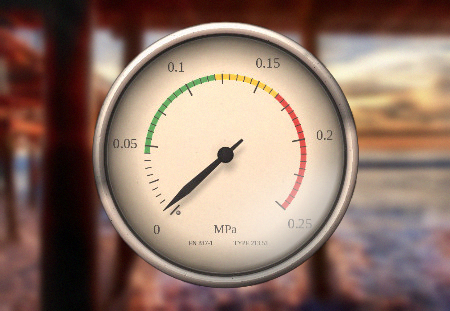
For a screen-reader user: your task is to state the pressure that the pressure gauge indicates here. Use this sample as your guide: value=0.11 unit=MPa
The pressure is value=0.005 unit=MPa
